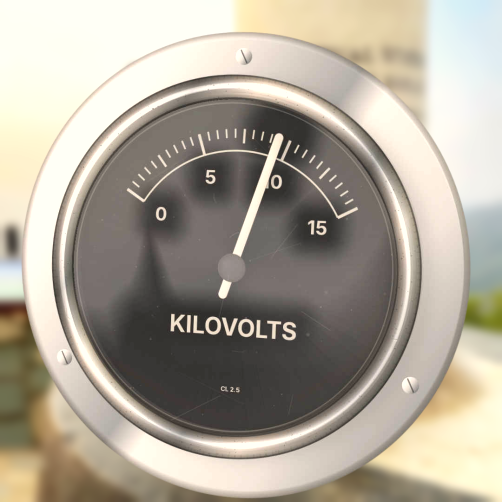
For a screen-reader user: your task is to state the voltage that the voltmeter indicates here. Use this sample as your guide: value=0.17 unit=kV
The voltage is value=9.5 unit=kV
